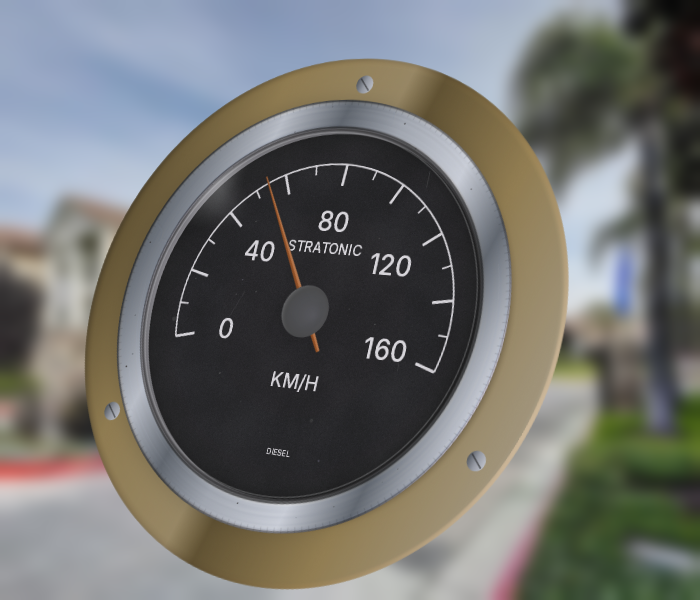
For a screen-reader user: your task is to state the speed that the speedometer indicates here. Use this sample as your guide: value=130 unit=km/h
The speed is value=55 unit=km/h
